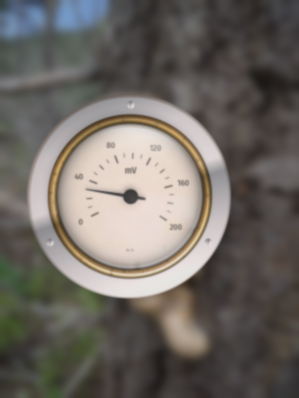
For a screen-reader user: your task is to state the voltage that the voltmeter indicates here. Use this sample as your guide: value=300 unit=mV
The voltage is value=30 unit=mV
